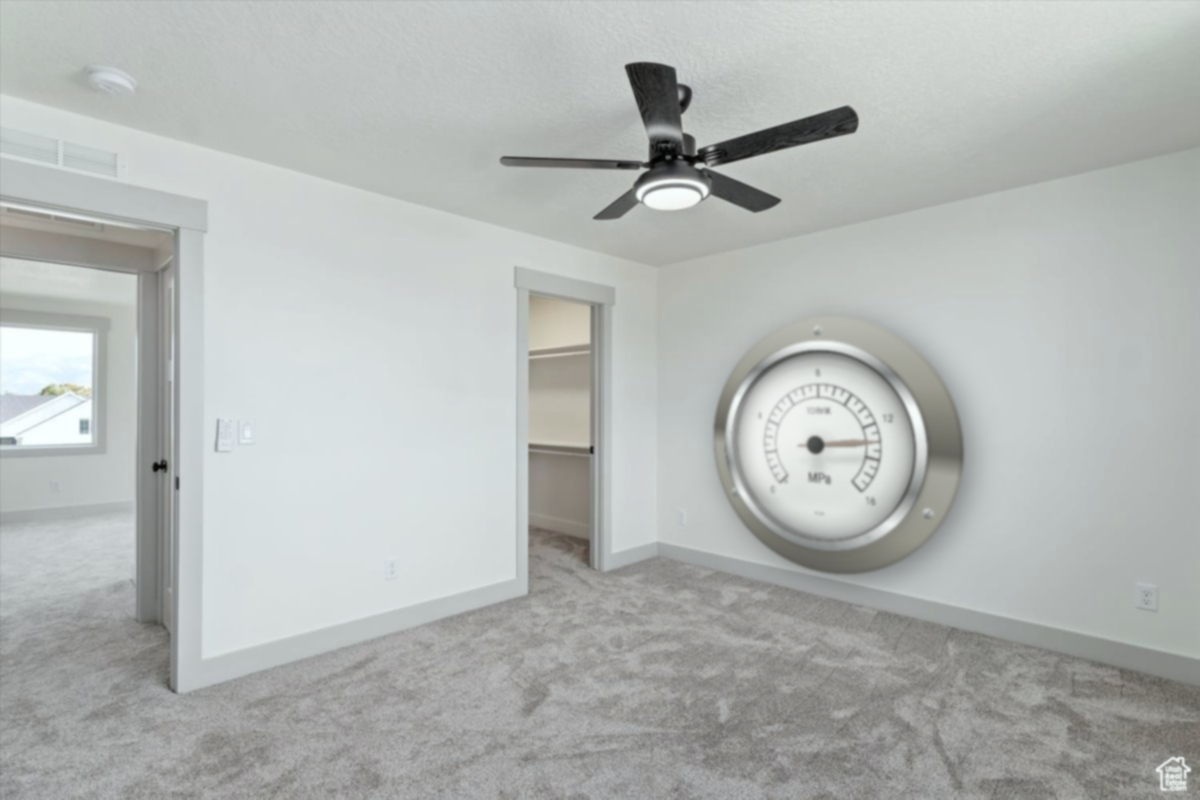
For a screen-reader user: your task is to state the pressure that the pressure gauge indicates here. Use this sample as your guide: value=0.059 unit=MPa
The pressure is value=13 unit=MPa
